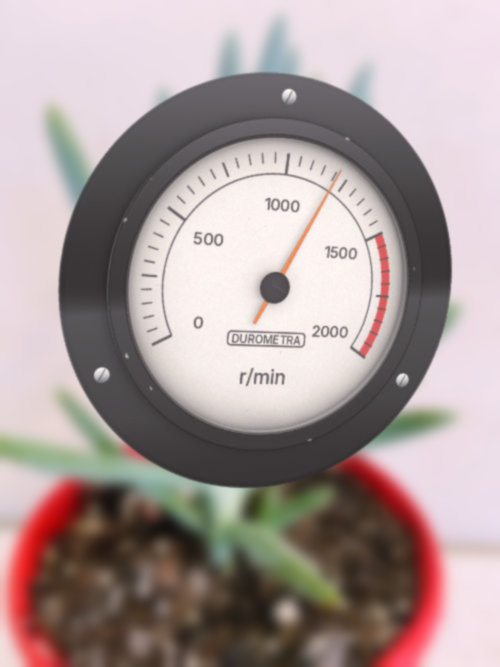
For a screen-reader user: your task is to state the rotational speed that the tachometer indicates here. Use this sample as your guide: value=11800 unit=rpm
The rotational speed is value=1200 unit=rpm
